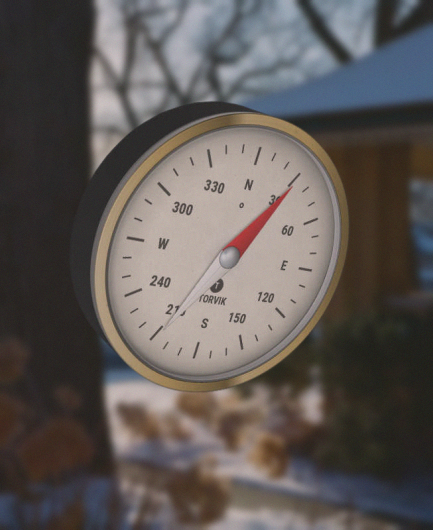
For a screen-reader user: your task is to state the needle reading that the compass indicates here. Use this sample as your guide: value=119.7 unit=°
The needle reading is value=30 unit=°
